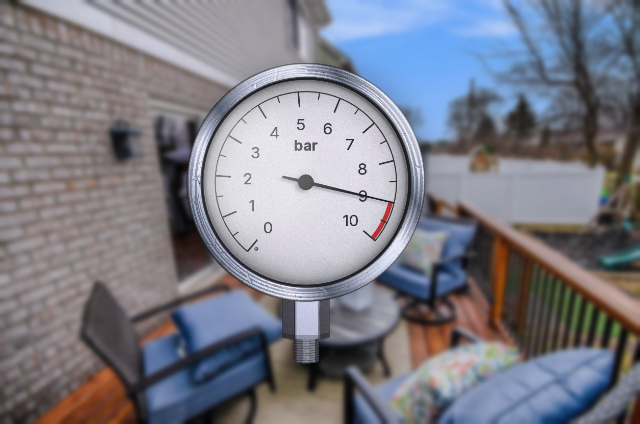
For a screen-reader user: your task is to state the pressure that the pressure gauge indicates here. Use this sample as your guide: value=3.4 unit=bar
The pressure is value=9 unit=bar
